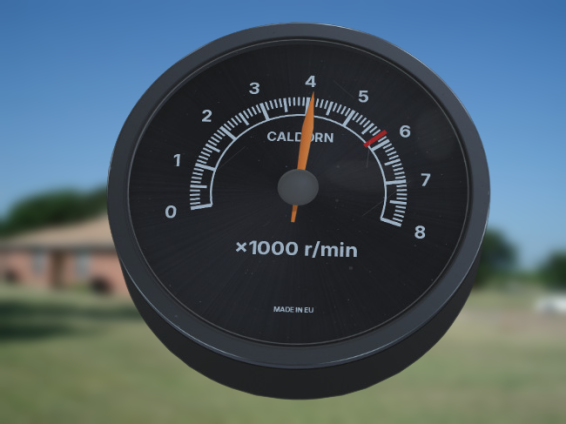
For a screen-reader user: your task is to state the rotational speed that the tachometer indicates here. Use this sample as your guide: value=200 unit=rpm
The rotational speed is value=4100 unit=rpm
